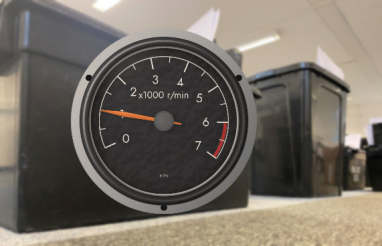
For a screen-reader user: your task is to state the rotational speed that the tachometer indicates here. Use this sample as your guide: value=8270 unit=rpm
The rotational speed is value=1000 unit=rpm
